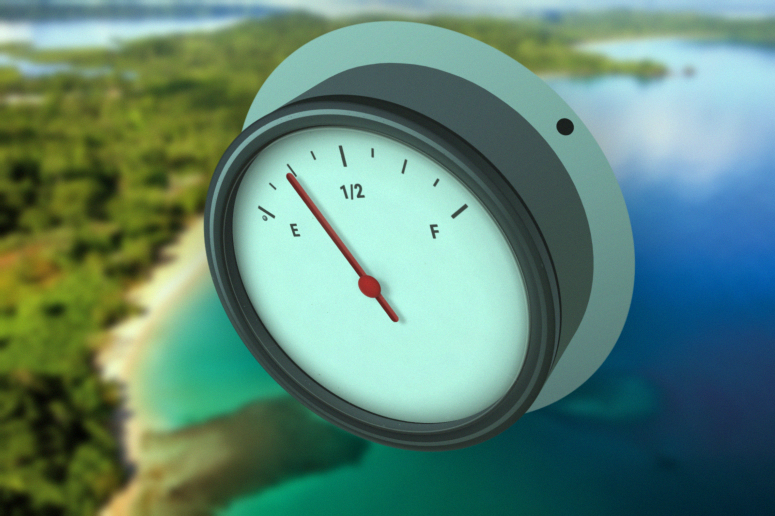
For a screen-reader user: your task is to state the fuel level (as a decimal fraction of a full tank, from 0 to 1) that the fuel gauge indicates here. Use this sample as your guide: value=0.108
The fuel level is value=0.25
